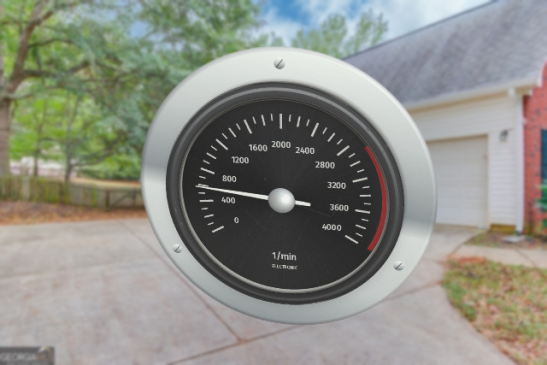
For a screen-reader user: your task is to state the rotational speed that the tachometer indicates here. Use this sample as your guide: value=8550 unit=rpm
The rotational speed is value=600 unit=rpm
